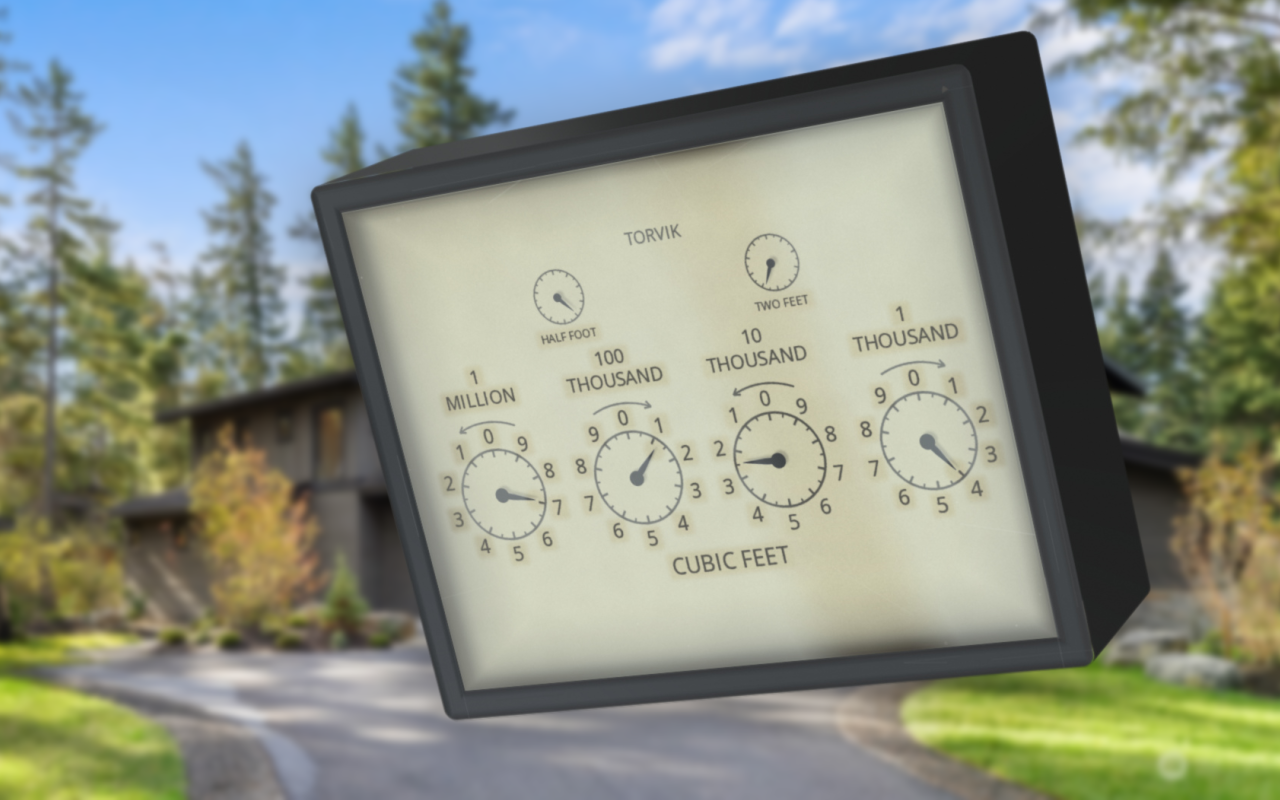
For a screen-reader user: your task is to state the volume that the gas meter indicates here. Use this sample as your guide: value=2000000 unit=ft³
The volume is value=712400 unit=ft³
